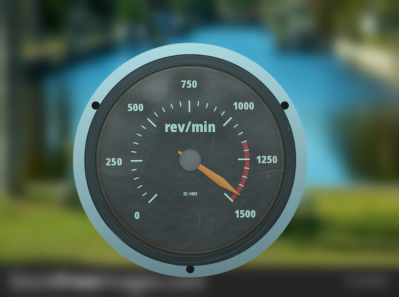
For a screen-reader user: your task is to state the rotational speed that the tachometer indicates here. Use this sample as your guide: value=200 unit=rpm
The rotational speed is value=1450 unit=rpm
